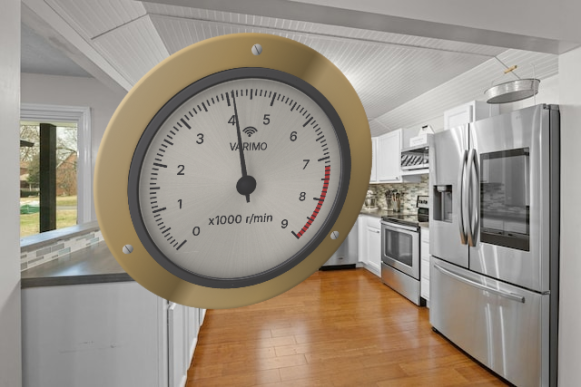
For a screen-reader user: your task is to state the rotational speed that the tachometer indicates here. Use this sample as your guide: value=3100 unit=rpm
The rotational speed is value=4100 unit=rpm
